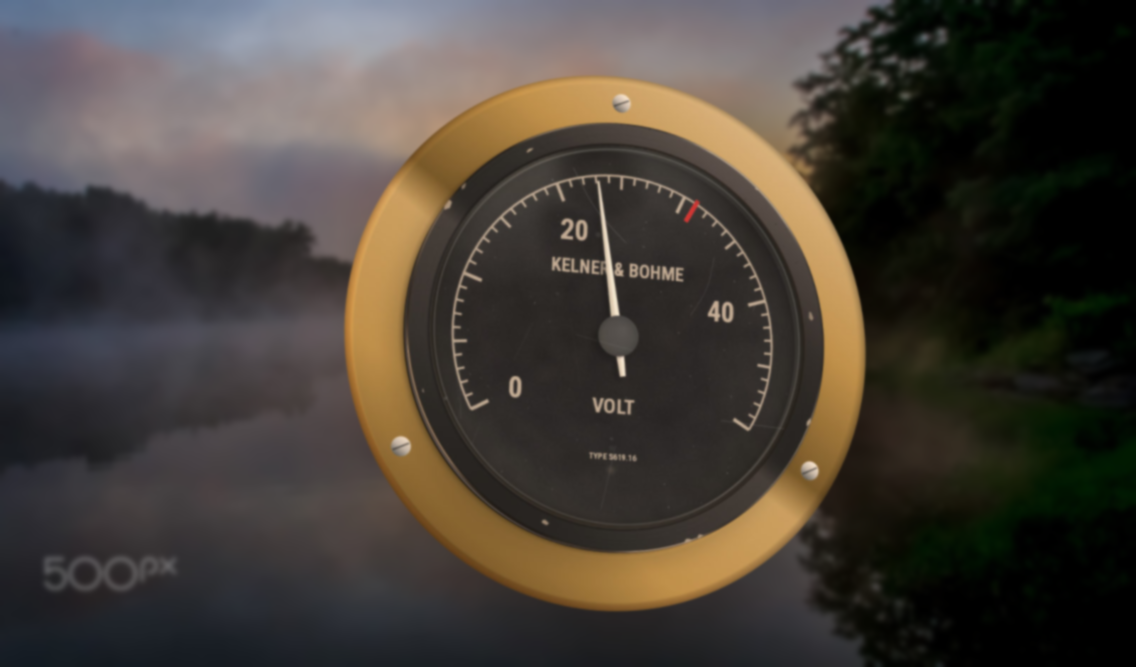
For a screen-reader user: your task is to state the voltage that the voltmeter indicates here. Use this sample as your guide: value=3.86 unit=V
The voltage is value=23 unit=V
